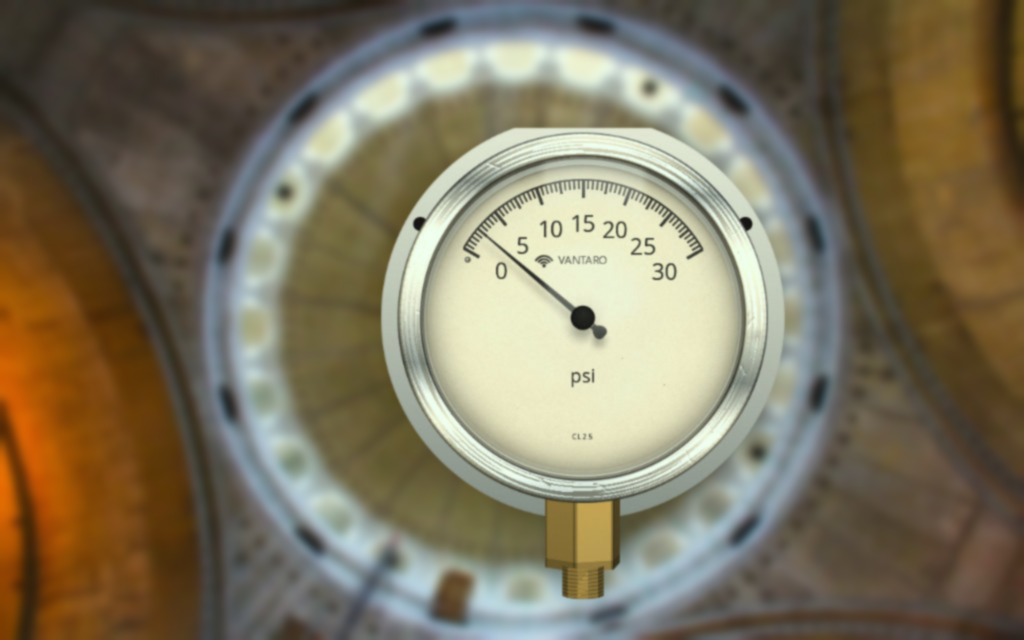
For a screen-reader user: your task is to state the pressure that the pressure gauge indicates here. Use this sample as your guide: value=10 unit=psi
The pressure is value=2.5 unit=psi
